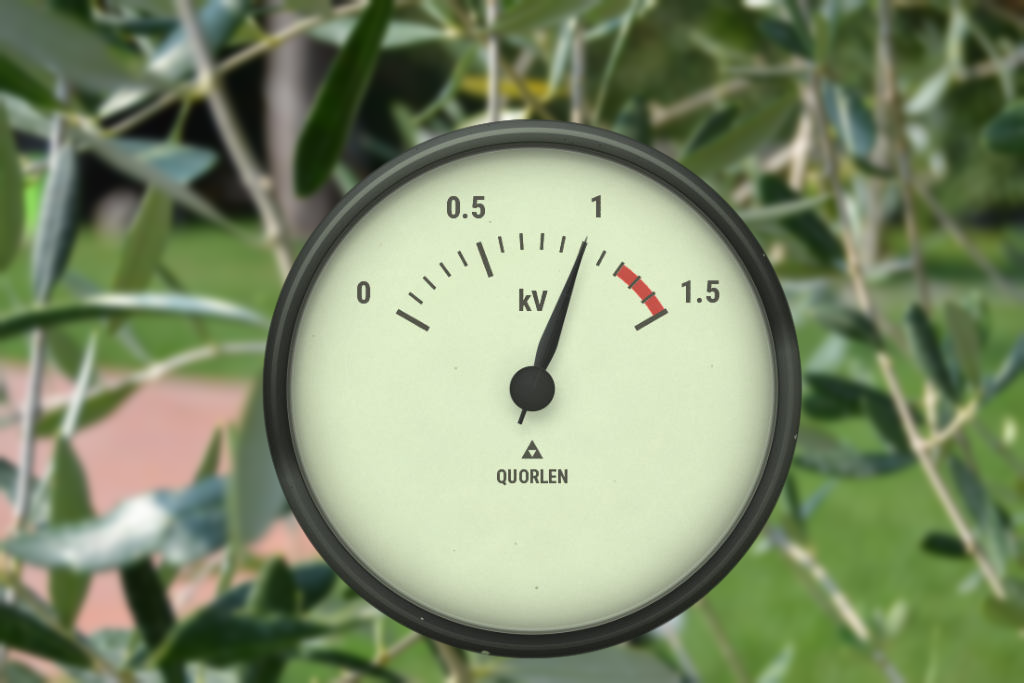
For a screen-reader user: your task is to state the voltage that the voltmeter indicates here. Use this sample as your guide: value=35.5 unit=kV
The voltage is value=1 unit=kV
